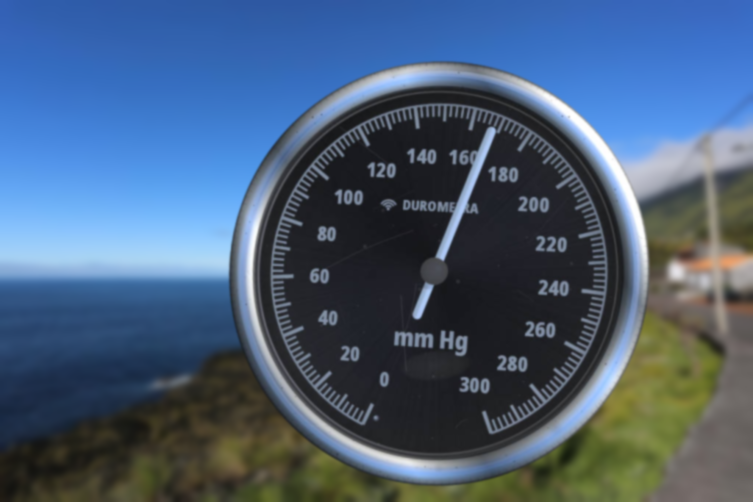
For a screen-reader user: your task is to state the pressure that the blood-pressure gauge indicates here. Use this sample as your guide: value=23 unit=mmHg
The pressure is value=168 unit=mmHg
